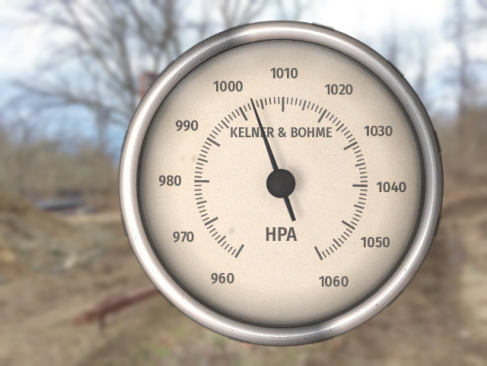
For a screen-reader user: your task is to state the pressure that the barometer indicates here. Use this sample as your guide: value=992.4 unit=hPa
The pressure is value=1003 unit=hPa
